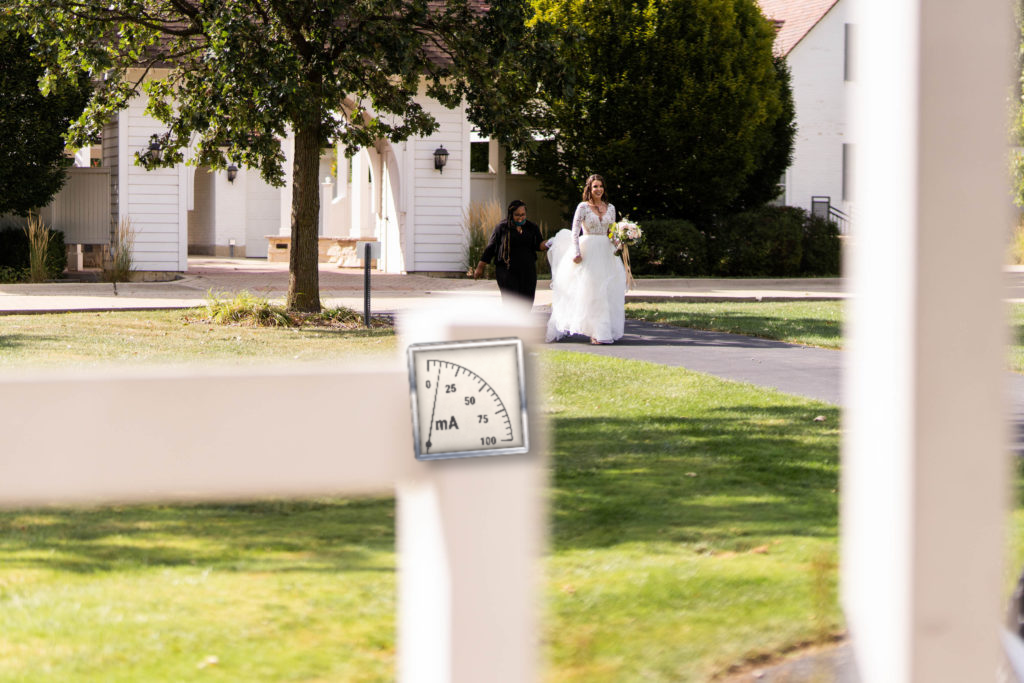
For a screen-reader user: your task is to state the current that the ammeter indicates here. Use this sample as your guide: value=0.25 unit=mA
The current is value=10 unit=mA
